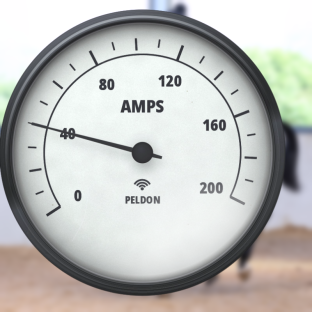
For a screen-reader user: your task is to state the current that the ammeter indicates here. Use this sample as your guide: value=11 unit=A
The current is value=40 unit=A
